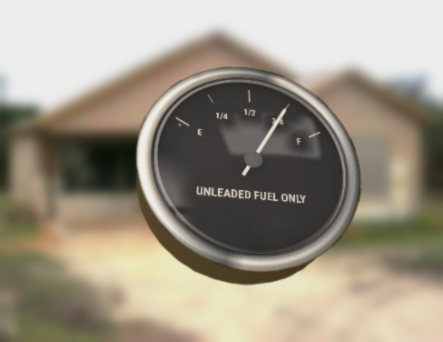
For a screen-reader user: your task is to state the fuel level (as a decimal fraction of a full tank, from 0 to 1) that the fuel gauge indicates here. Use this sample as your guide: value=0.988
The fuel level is value=0.75
